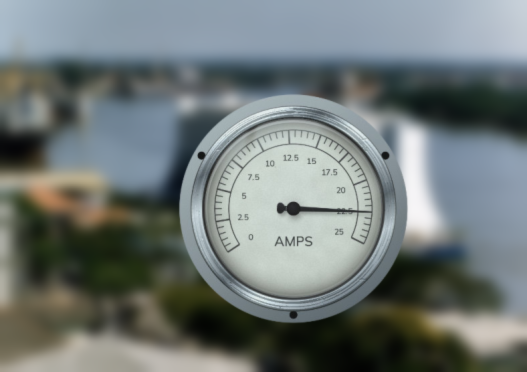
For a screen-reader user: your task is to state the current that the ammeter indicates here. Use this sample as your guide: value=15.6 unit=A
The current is value=22.5 unit=A
